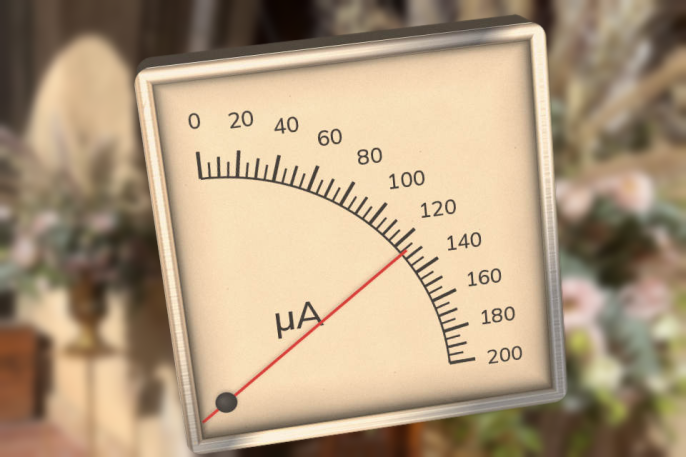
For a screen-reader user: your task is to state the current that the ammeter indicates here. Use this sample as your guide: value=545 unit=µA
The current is value=125 unit=µA
